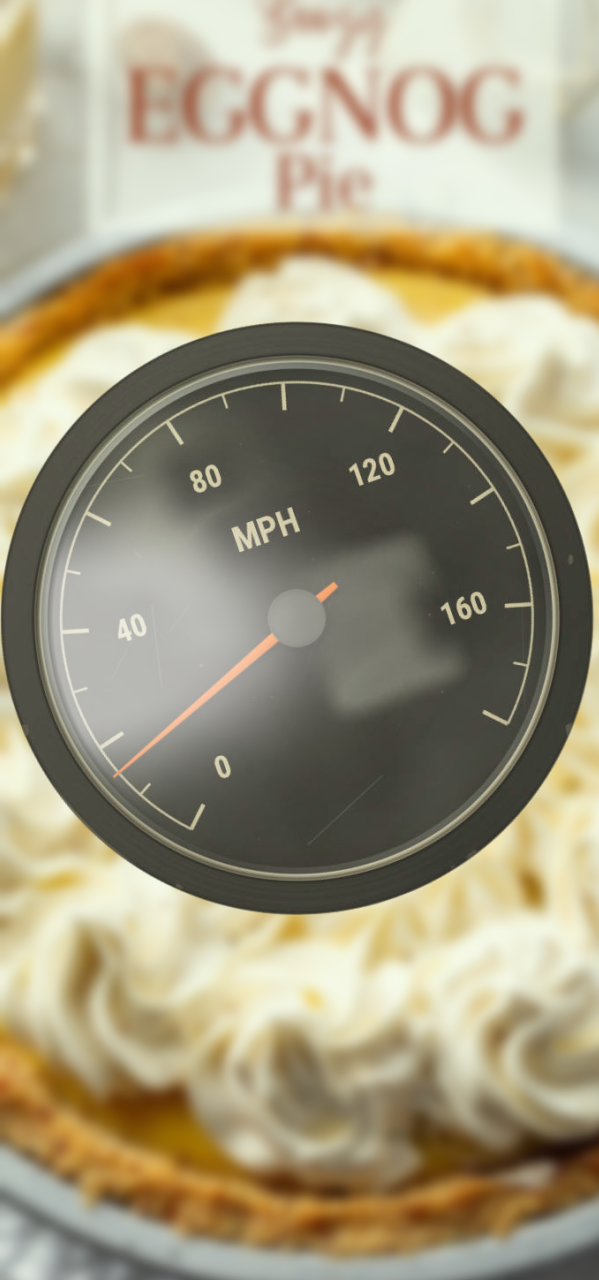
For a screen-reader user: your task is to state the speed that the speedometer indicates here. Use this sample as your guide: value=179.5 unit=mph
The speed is value=15 unit=mph
